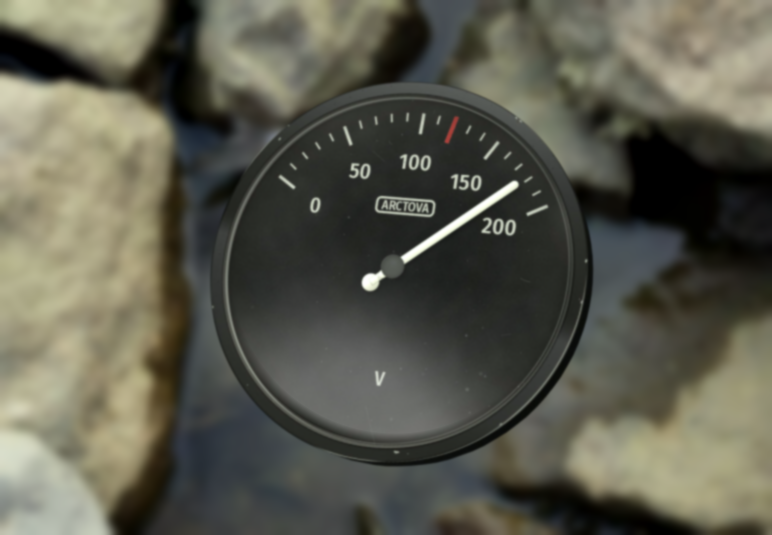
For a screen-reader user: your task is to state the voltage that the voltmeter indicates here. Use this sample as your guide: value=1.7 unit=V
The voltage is value=180 unit=V
